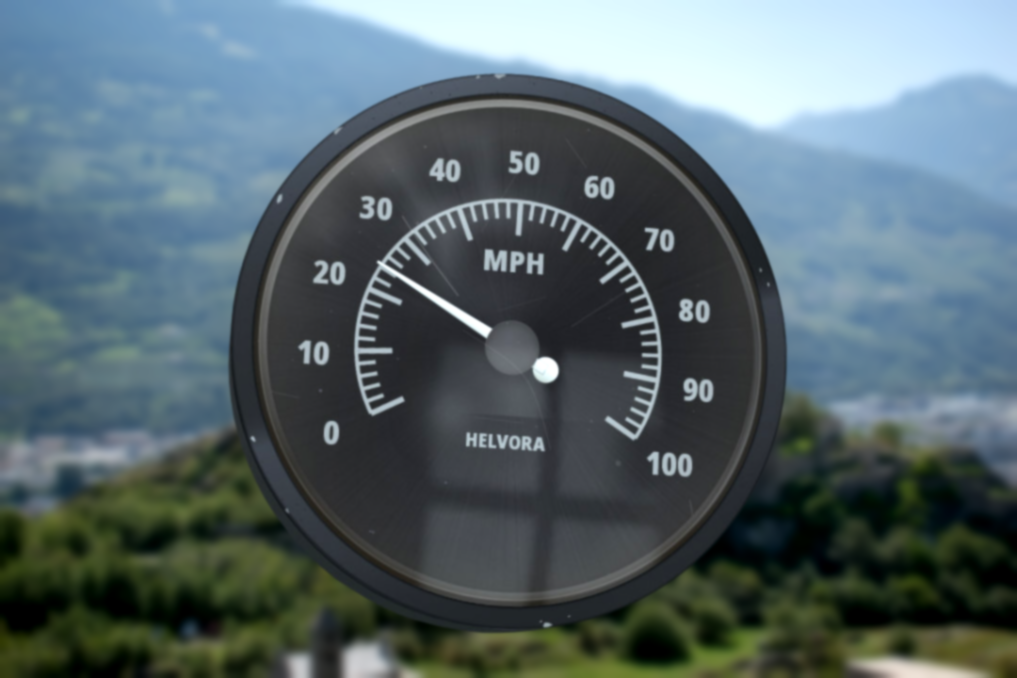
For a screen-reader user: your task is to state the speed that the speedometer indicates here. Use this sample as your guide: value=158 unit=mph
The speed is value=24 unit=mph
